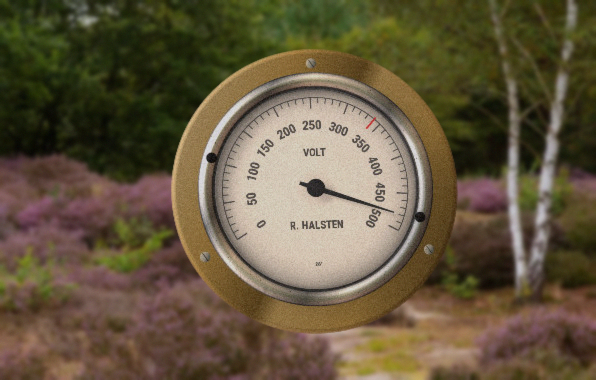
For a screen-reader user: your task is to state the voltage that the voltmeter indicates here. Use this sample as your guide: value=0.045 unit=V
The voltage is value=480 unit=V
